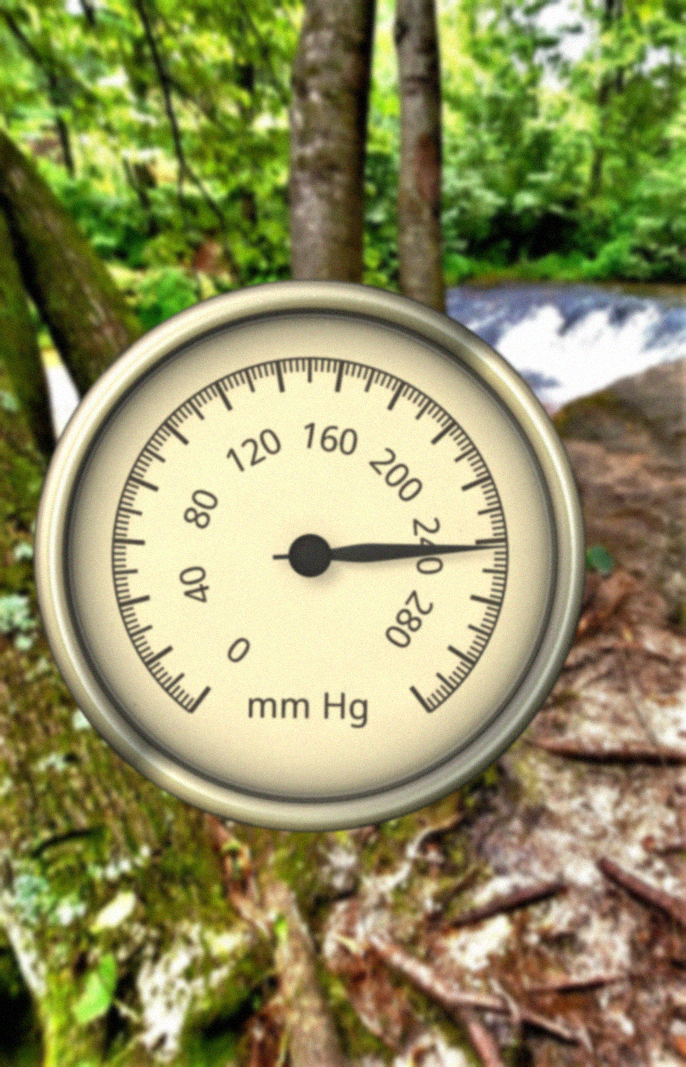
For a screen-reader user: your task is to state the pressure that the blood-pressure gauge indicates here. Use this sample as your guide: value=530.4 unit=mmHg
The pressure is value=242 unit=mmHg
